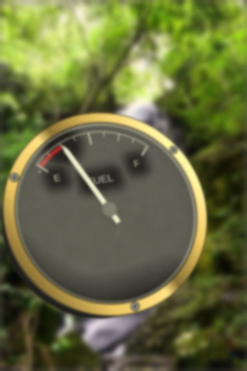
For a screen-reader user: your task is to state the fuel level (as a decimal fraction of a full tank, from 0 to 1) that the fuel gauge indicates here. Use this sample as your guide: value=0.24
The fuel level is value=0.25
